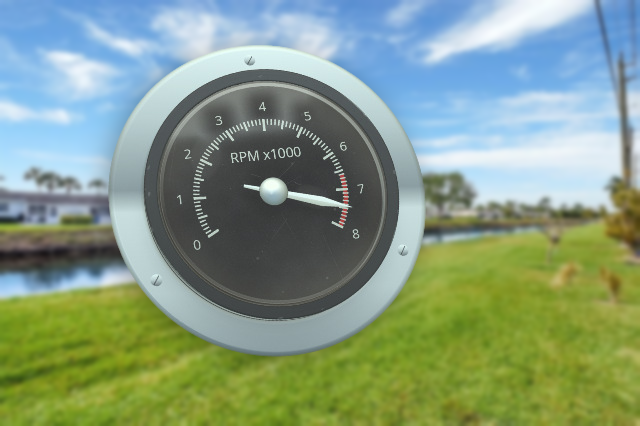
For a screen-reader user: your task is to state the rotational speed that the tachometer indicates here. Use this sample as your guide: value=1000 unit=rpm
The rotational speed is value=7500 unit=rpm
